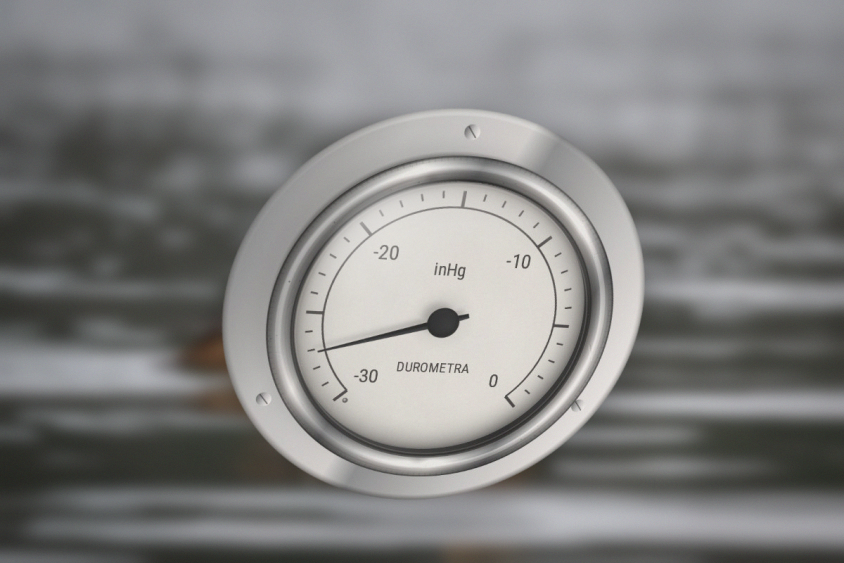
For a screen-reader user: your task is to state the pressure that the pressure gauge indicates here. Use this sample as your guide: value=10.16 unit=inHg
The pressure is value=-27 unit=inHg
